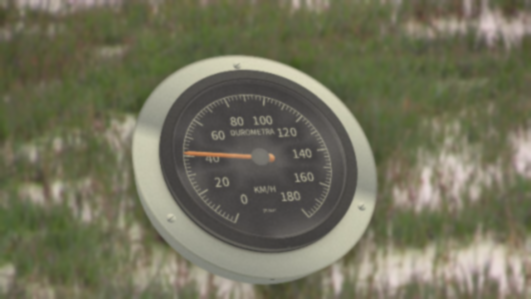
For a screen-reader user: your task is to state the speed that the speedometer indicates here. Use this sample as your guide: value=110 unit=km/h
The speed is value=40 unit=km/h
